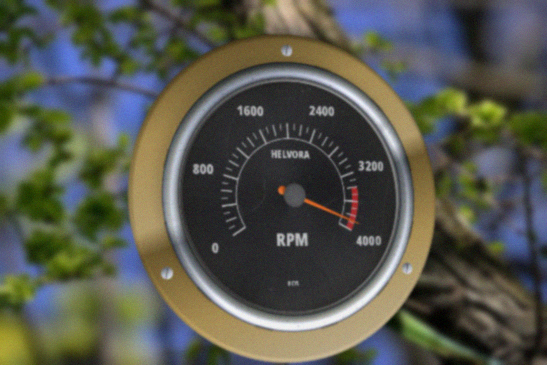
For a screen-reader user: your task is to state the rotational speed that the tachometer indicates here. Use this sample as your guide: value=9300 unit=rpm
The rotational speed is value=3900 unit=rpm
